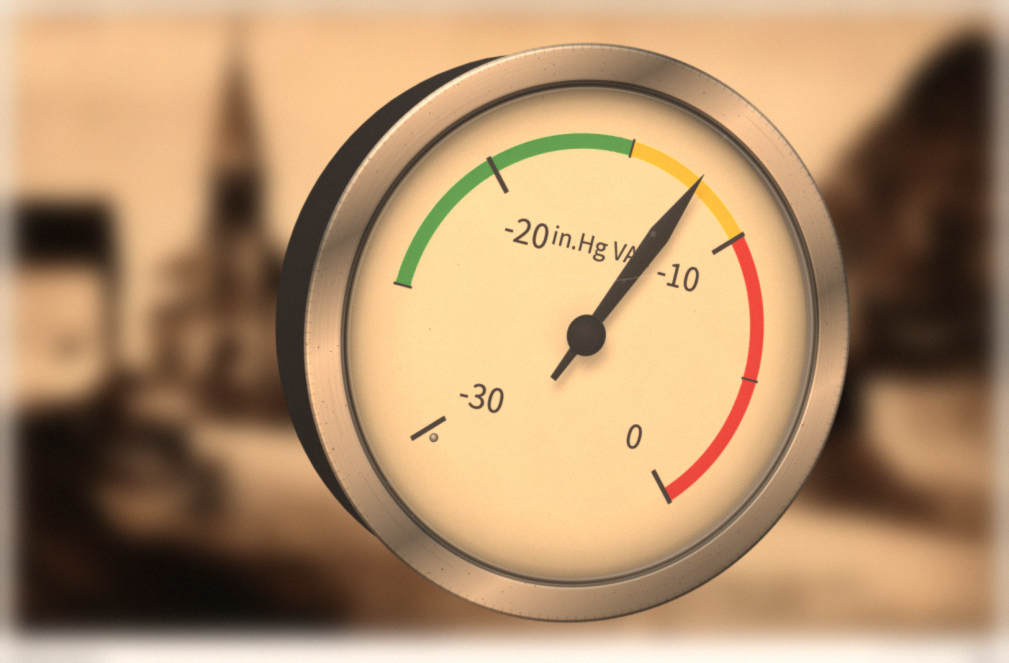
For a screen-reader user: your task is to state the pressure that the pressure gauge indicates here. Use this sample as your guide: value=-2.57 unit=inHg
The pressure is value=-12.5 unit=inHg
